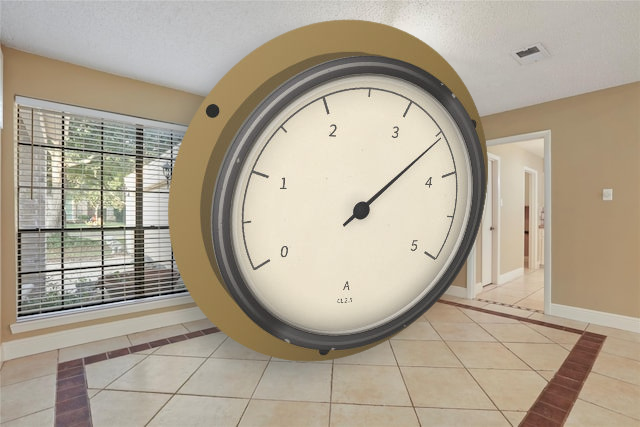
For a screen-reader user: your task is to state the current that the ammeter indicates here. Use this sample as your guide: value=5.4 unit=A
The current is value=3.5 unit=A
